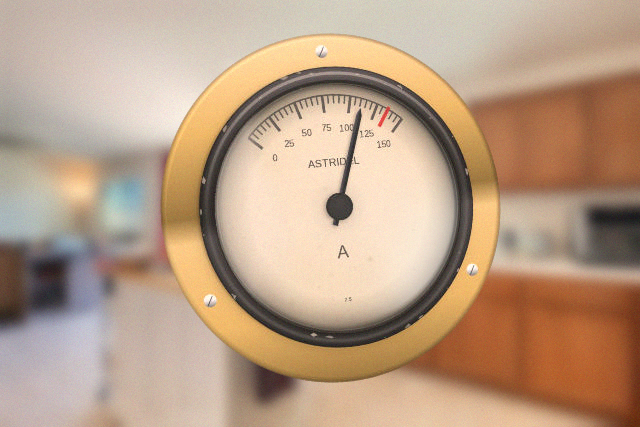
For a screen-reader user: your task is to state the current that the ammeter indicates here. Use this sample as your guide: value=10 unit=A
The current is value=110 unit=A
